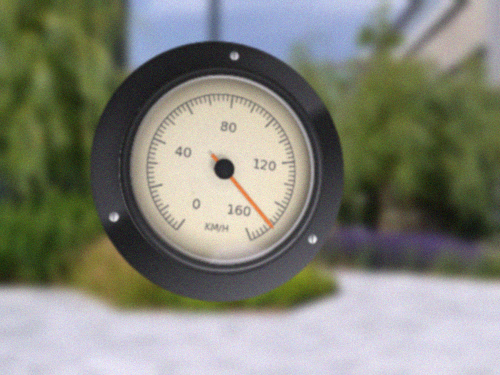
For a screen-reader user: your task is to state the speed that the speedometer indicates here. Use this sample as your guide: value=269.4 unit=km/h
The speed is value=150 unit=km/h
